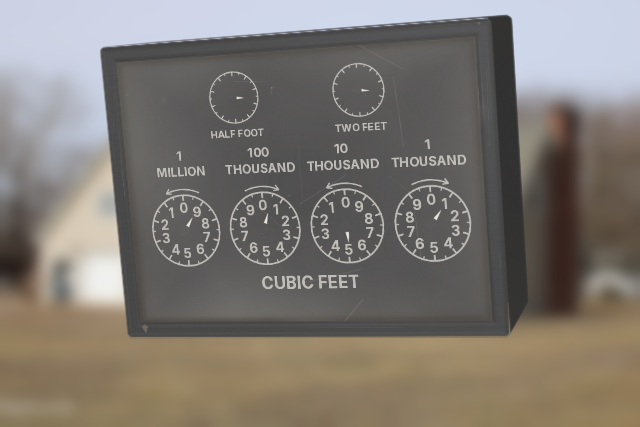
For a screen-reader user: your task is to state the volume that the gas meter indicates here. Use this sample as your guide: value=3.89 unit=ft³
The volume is value=905100 unit=ft³
